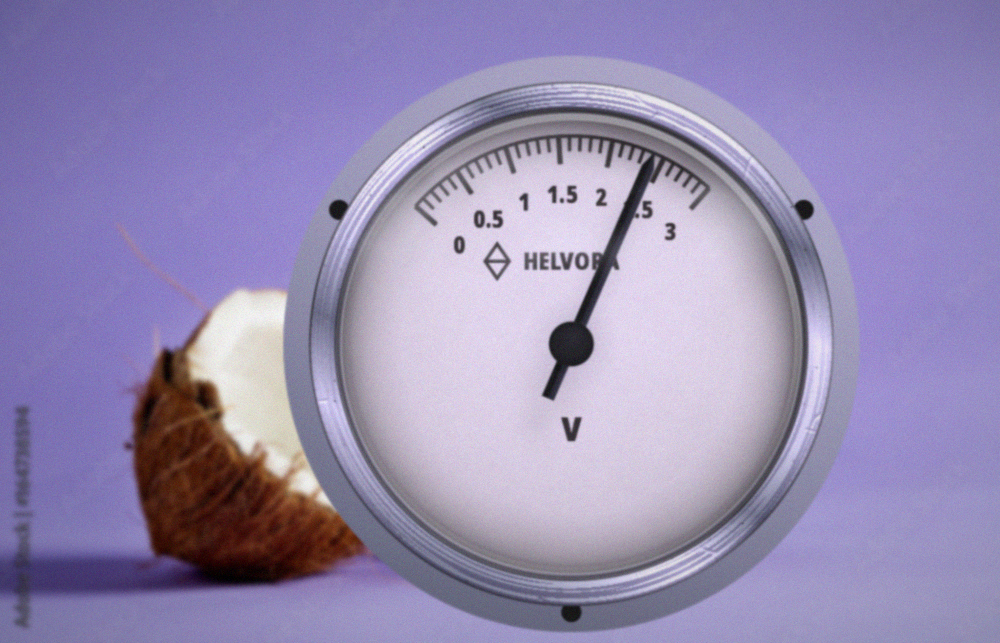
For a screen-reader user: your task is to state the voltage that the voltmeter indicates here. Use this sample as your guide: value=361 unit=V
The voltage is value=2.4 unit=V
